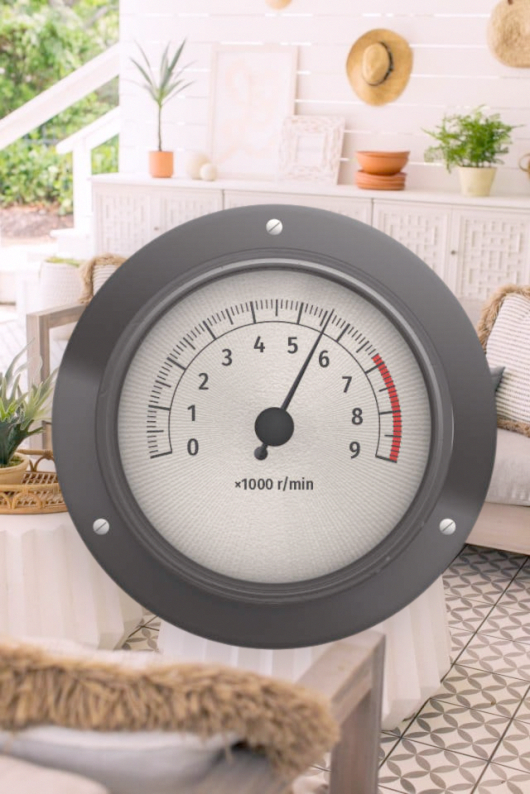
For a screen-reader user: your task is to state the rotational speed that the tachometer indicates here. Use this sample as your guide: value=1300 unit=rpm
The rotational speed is value=5600 unit=rpm
